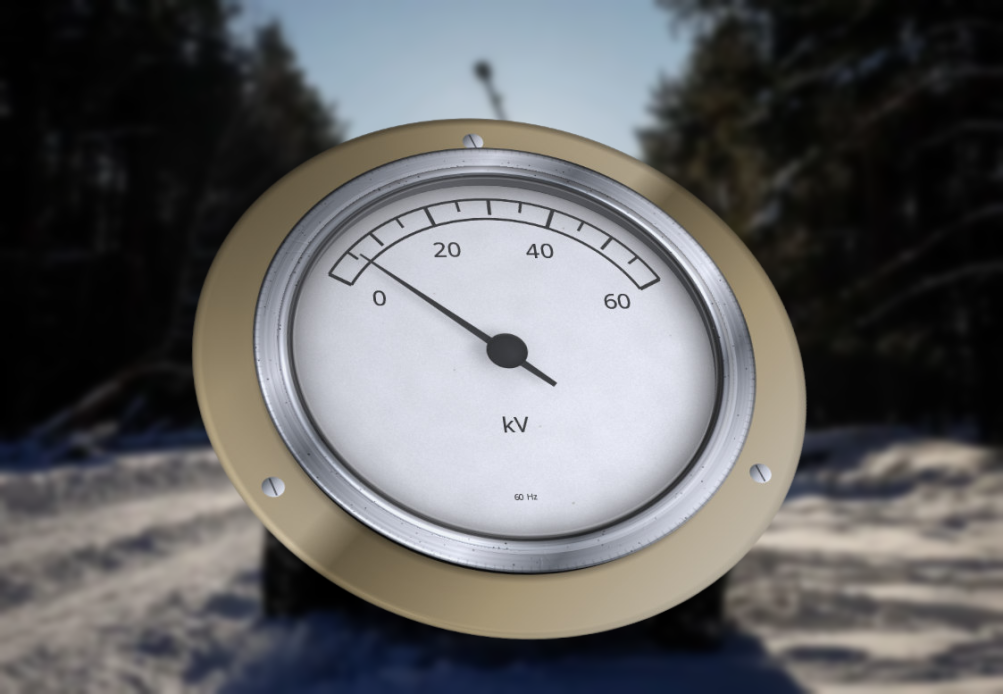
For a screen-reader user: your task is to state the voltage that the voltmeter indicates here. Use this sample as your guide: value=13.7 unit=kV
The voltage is value=5 unit=kV
